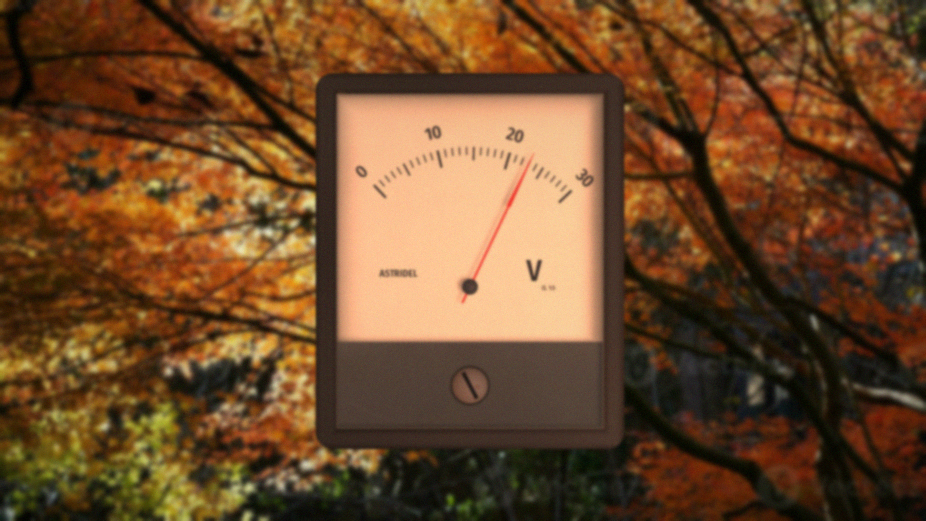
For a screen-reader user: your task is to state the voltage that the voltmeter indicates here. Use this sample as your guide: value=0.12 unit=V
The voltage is value=23 unit=V
